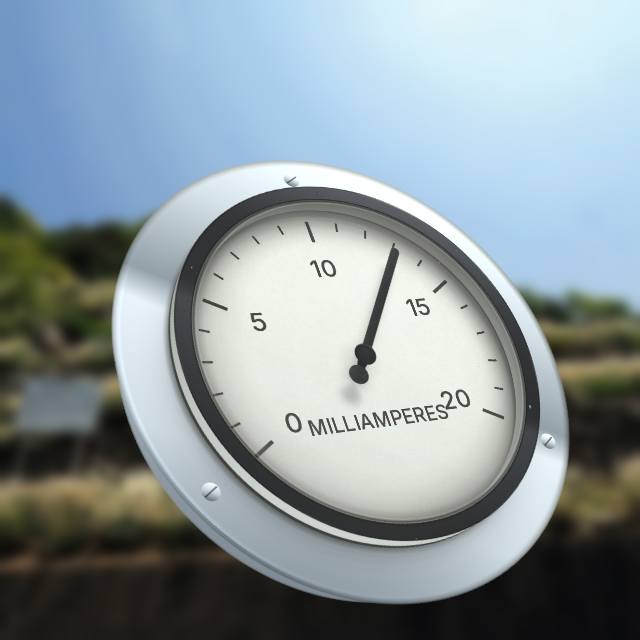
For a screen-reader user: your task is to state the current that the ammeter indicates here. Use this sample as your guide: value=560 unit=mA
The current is value=13 unit=mA
